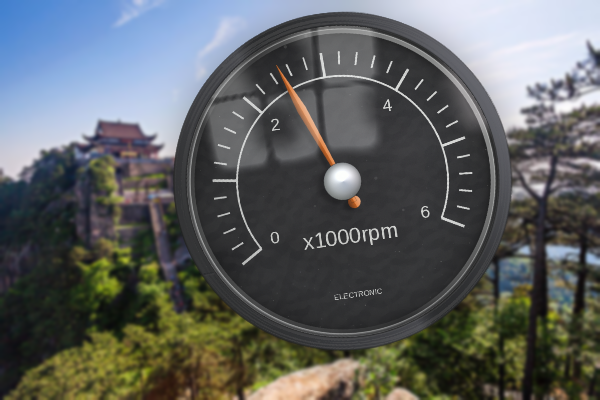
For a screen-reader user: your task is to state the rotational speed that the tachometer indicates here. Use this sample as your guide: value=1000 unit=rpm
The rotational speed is value=2500 unit=rpm
